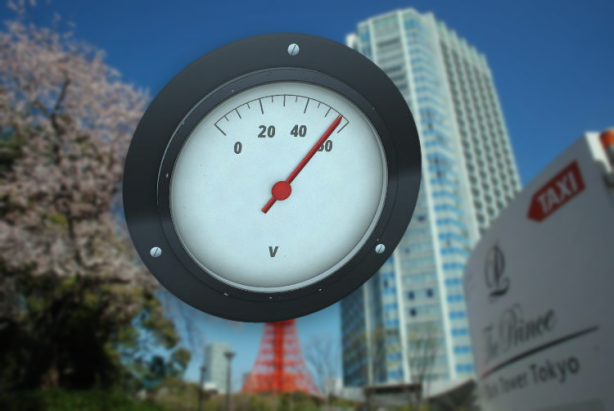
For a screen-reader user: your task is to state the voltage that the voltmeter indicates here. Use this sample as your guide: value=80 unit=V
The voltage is value=55 unit=V
